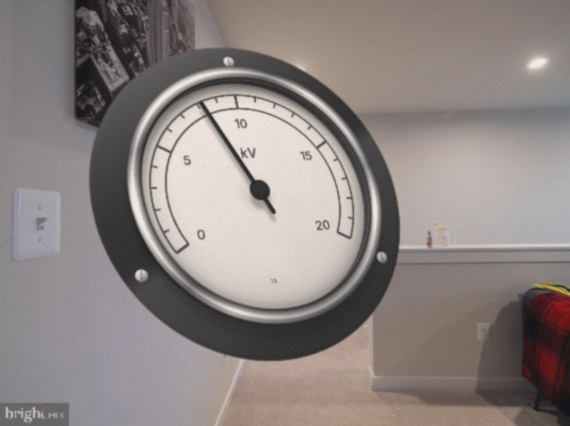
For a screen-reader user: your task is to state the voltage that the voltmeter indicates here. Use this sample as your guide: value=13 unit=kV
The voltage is value=8 unit=kV
